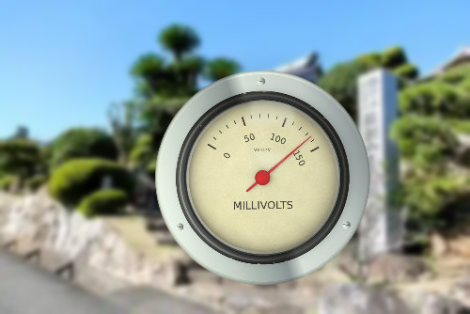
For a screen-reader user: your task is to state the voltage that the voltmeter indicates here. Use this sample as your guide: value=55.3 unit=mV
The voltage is value=135 unit=mV
